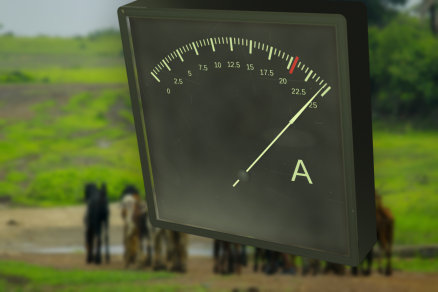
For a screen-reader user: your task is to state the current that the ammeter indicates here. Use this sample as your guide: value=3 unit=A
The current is value=24.5 unit=A
